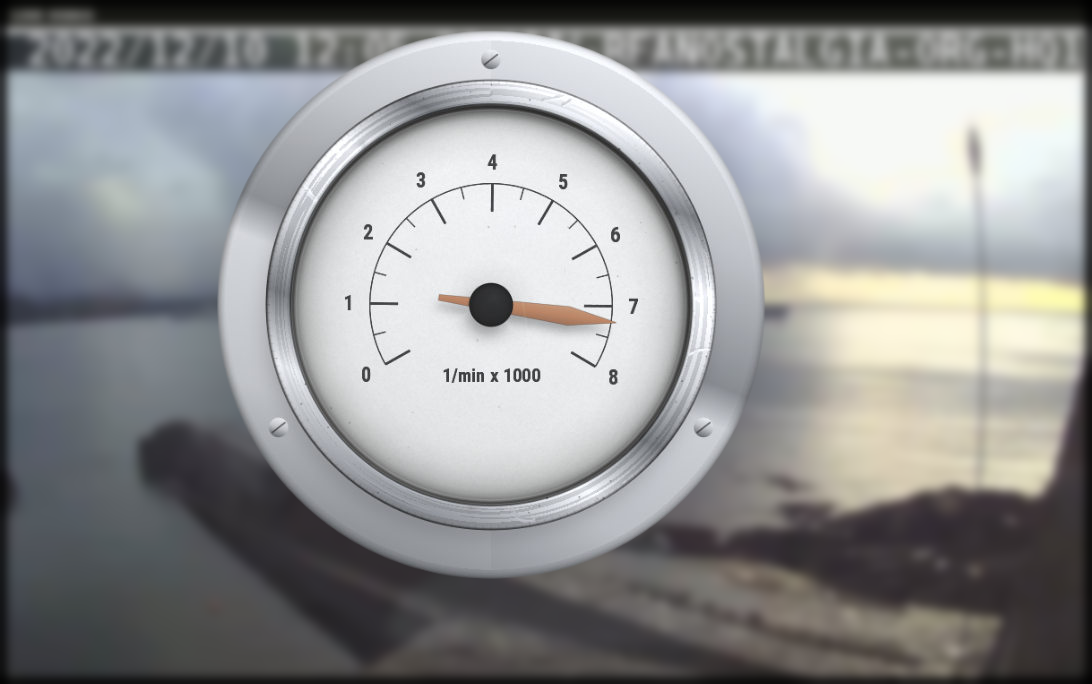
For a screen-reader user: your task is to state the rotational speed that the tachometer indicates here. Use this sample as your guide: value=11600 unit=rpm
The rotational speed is value=7250 unit=rpm
